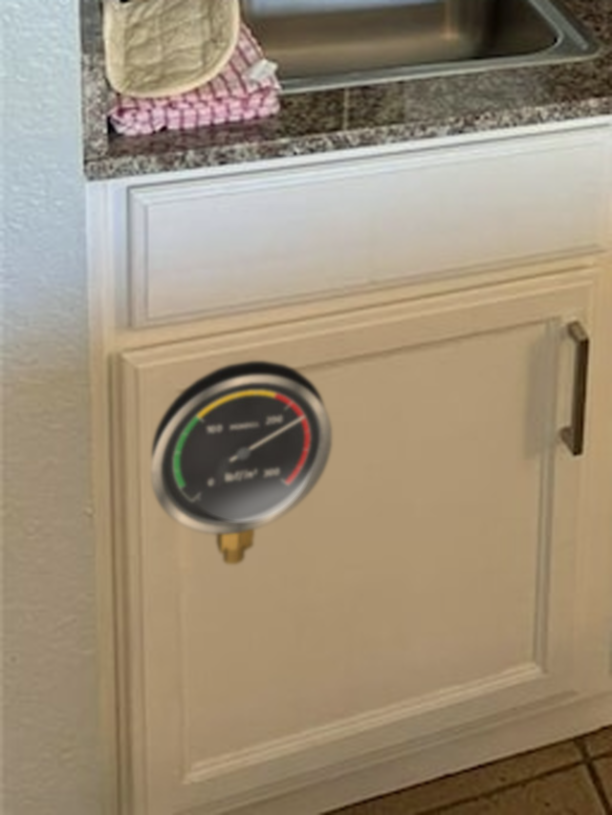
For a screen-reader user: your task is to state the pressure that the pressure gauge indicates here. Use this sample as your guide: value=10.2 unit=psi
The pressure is value=220 unit=psi
